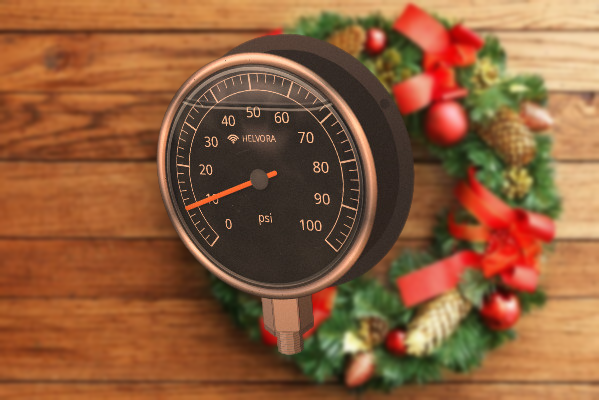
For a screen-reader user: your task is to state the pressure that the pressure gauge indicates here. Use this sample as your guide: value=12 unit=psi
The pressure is value=10 unit=psi
